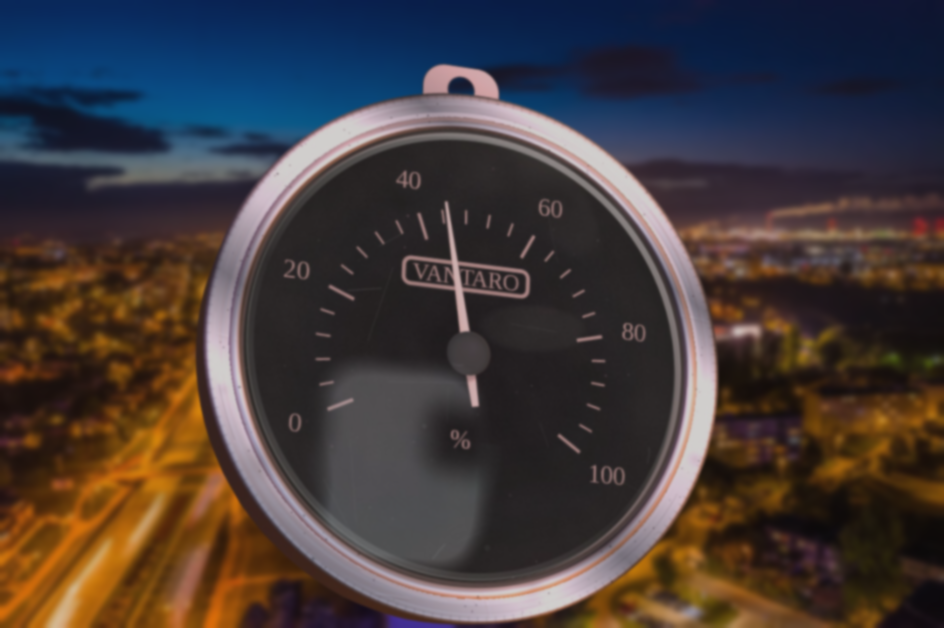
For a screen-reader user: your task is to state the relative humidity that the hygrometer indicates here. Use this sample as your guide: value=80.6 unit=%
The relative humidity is value=44 unit=%
